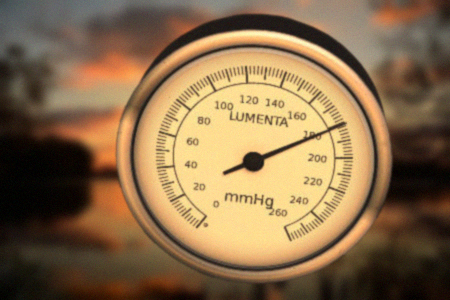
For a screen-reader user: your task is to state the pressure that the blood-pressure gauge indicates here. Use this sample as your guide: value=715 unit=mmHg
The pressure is value=180 unit=mmHg
